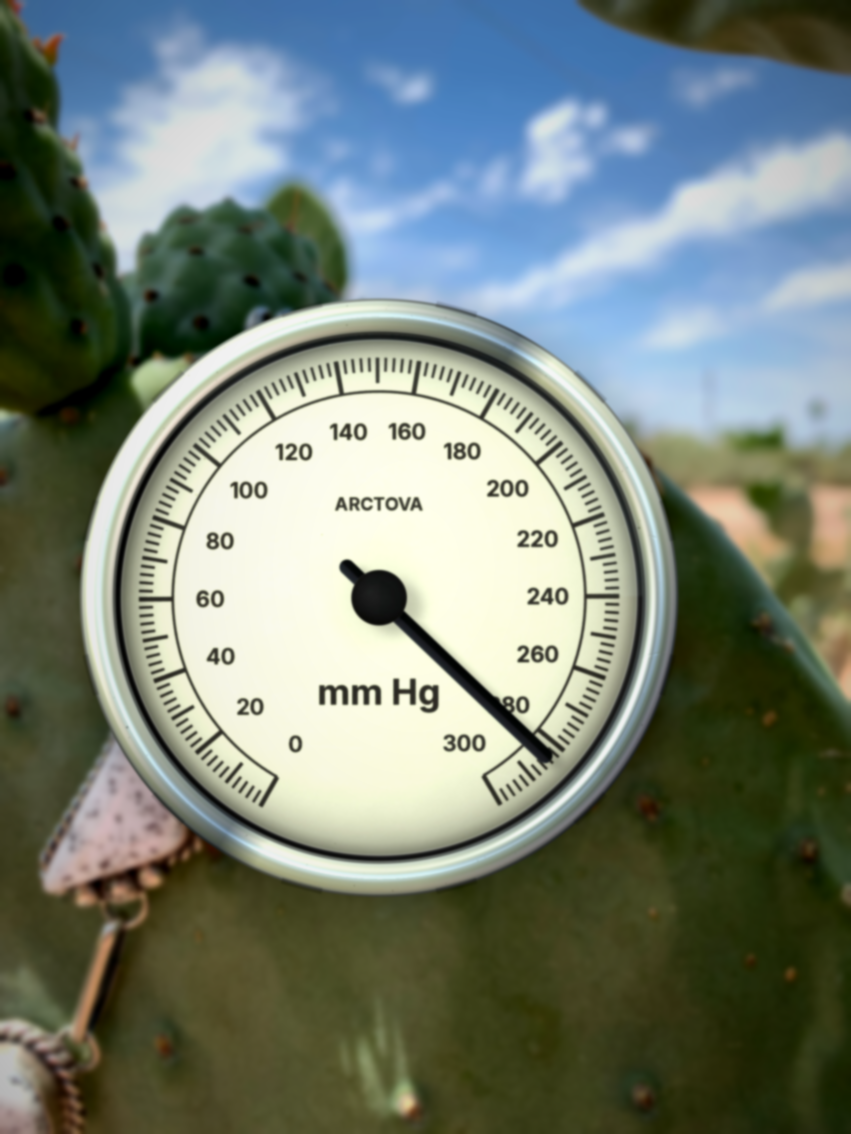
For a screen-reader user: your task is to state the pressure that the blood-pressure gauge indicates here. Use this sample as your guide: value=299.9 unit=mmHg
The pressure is value=284 unit=mmHg
